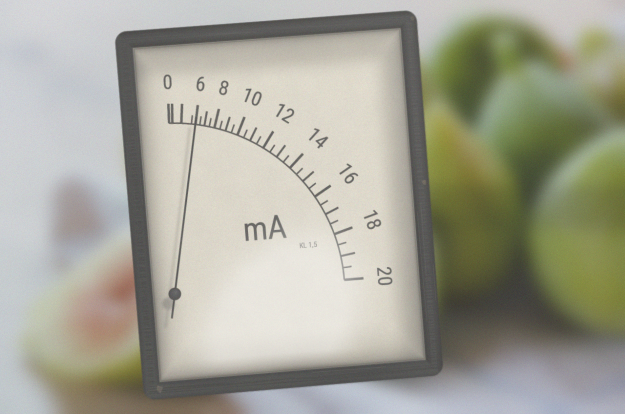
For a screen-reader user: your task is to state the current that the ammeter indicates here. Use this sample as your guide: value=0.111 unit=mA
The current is value=6 unit=mA
